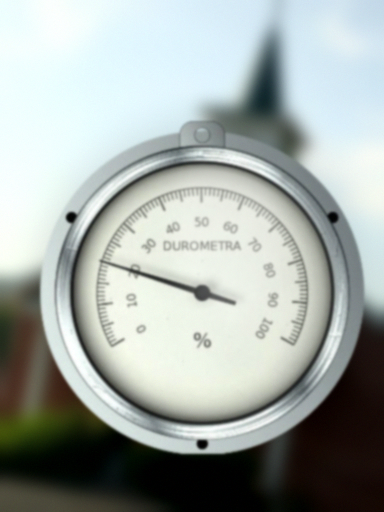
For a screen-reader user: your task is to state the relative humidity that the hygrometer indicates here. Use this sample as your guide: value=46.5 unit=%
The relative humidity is value=20 unit=%
